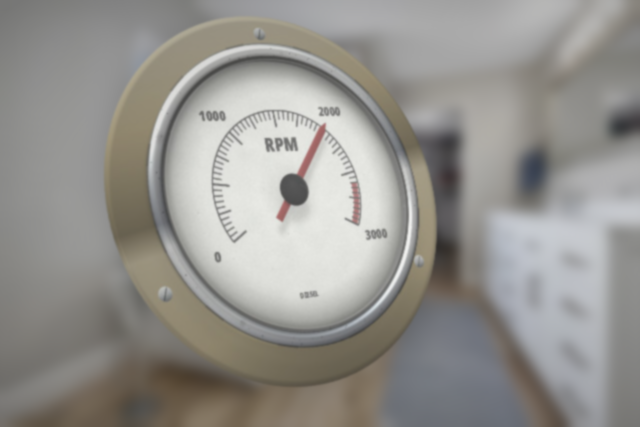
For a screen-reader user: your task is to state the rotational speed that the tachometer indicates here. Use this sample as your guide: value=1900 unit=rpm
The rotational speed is value=2000 unit=rpm
